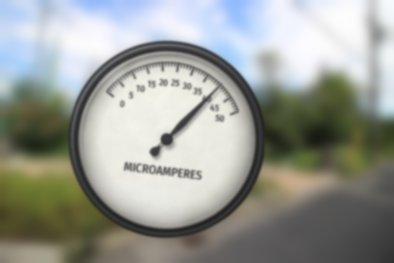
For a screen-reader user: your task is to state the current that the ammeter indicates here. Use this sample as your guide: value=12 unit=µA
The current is value=40 unit=µA
